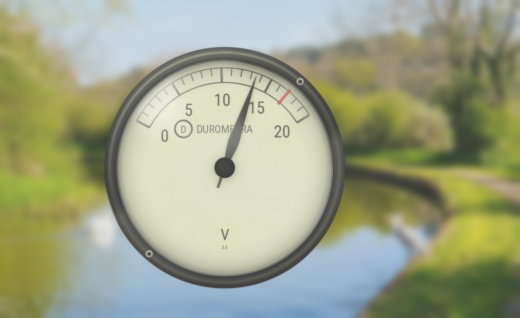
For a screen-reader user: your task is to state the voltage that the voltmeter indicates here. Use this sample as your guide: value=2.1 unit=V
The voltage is value=13.5 unit=V
